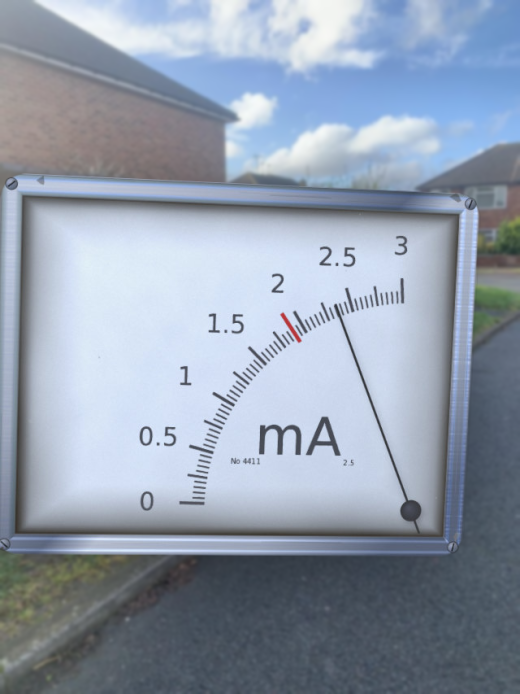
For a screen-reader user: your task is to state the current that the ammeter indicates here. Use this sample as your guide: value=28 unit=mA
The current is value=2.35 unit=mA
